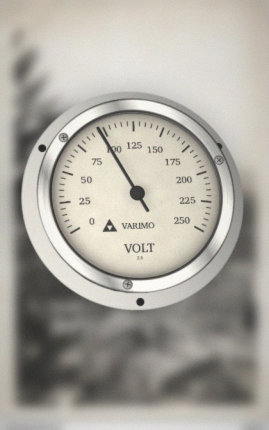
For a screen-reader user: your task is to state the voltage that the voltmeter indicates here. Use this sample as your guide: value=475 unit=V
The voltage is value=95 unit=V
